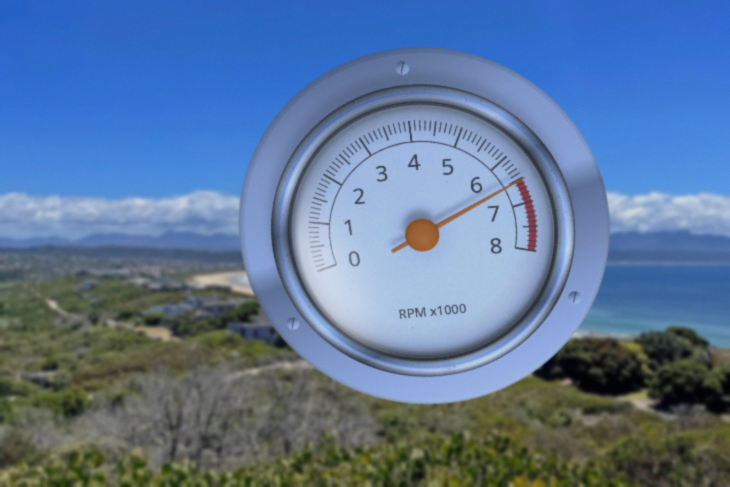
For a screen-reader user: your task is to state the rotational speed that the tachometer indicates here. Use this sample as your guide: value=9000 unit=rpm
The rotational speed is value=6500 unit=rpm
